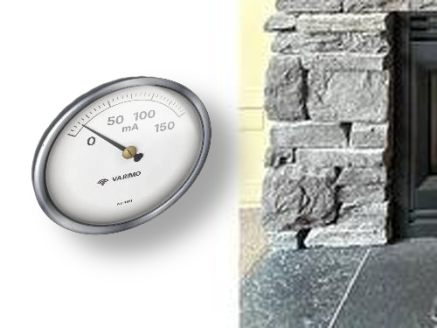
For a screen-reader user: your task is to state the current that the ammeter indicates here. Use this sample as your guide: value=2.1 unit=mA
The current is value=15 unit=mA
